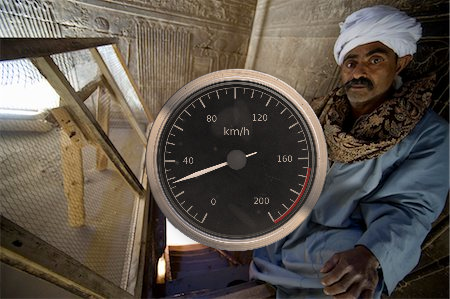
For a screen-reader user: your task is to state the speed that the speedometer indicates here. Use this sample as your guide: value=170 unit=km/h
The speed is value=27.5 unit=km/h
